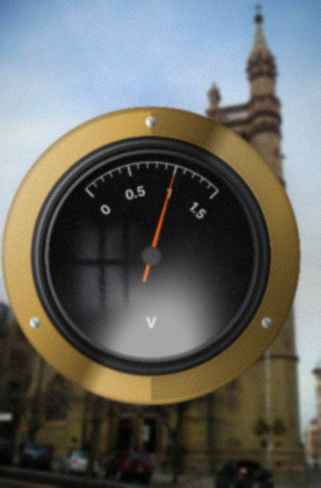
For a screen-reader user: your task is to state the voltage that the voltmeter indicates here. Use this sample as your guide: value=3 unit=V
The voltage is value=1 unit=V
